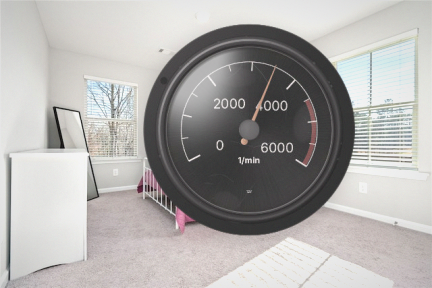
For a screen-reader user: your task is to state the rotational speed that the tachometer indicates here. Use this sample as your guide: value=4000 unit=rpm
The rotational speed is value=3500 unit=rpm
